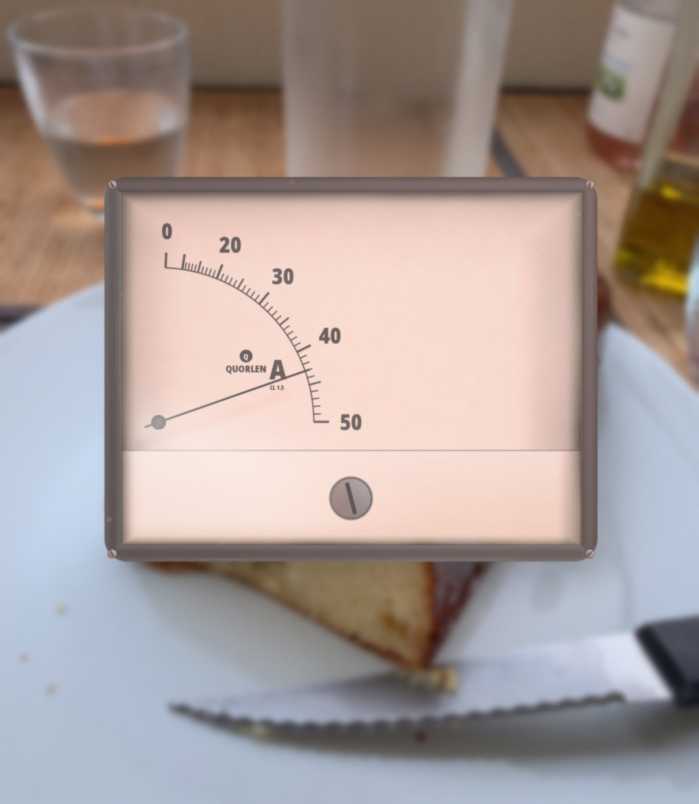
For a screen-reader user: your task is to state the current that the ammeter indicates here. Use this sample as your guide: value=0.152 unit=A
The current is value=43 unit=A
